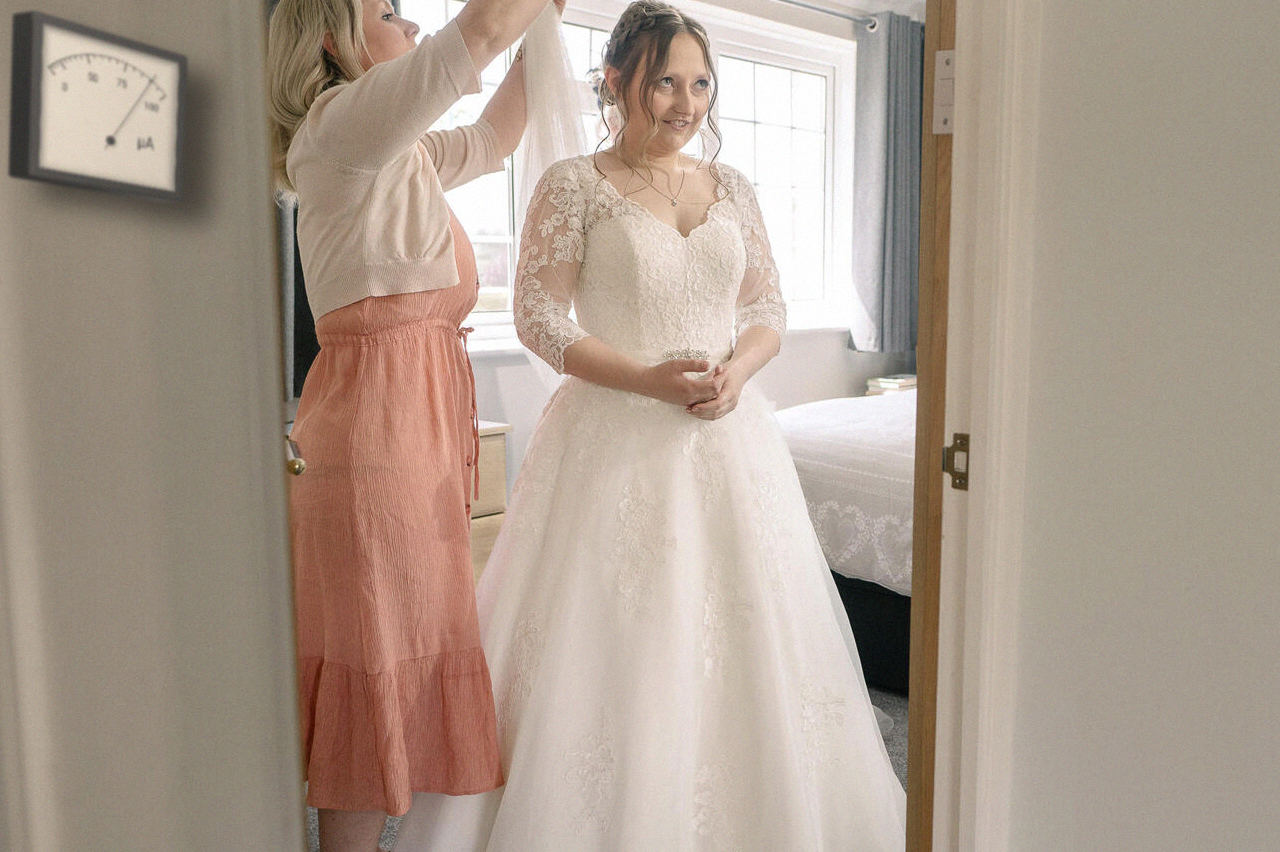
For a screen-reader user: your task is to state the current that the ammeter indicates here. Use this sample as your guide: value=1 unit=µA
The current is value=90 unit=µA
